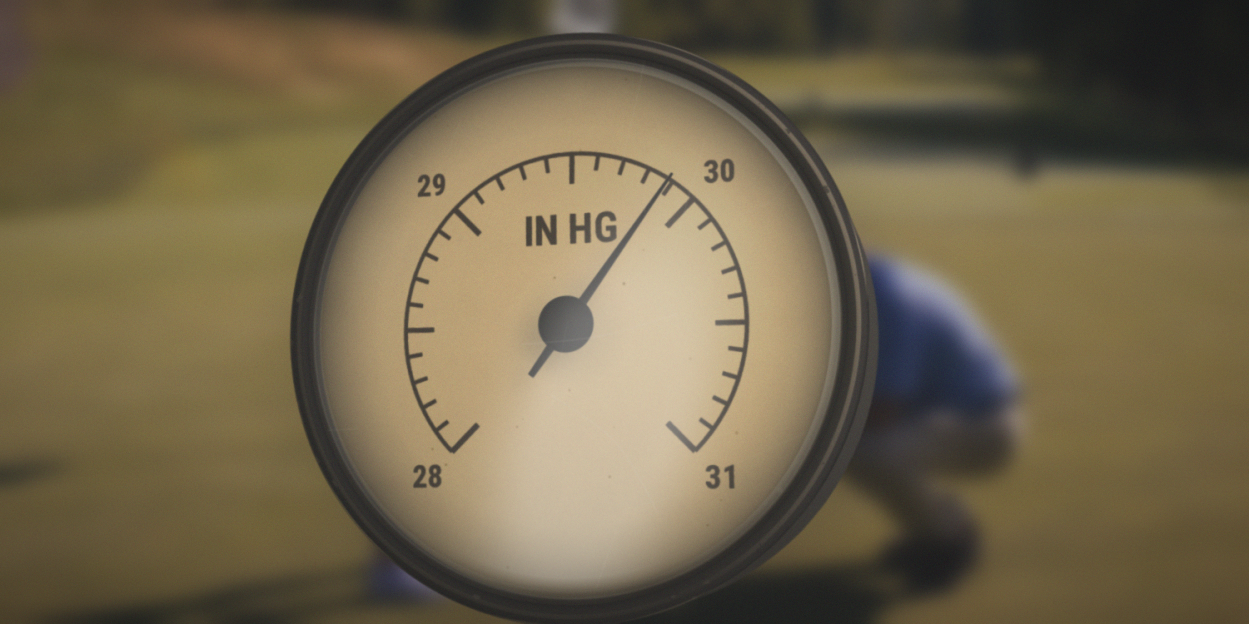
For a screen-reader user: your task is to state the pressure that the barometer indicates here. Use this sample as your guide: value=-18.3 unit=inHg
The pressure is value=29.9 unit=inHg
